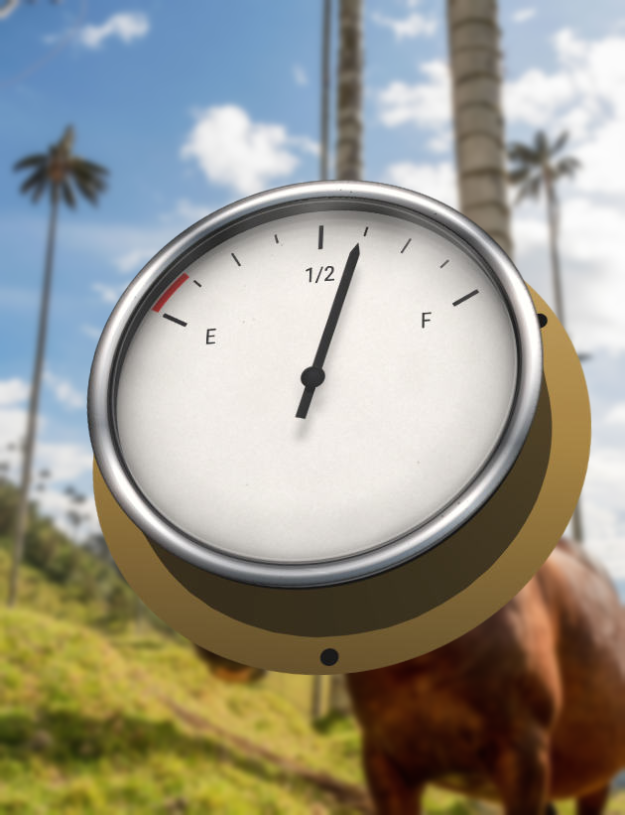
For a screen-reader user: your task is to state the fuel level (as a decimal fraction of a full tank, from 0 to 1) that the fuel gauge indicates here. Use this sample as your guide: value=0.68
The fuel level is value=0.625
